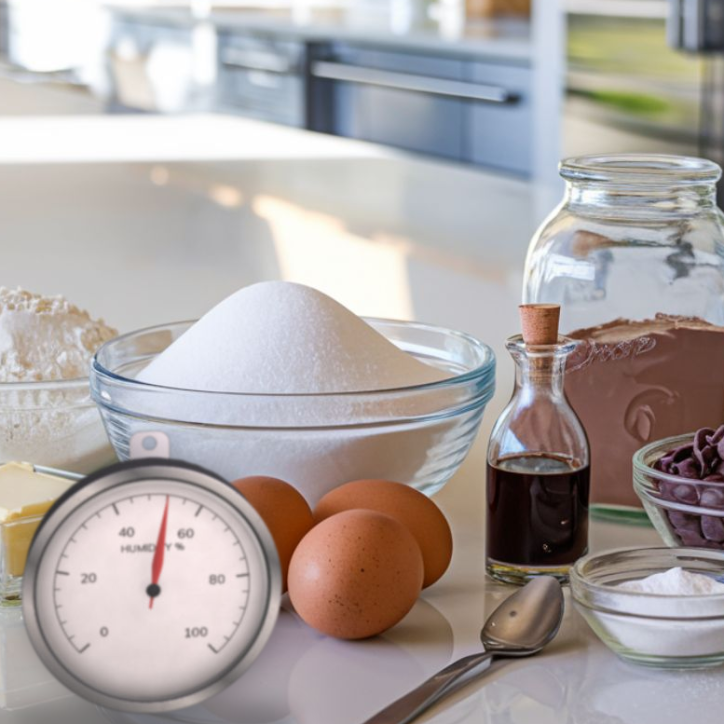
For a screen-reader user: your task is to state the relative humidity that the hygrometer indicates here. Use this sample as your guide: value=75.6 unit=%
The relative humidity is value=52 unit=%
